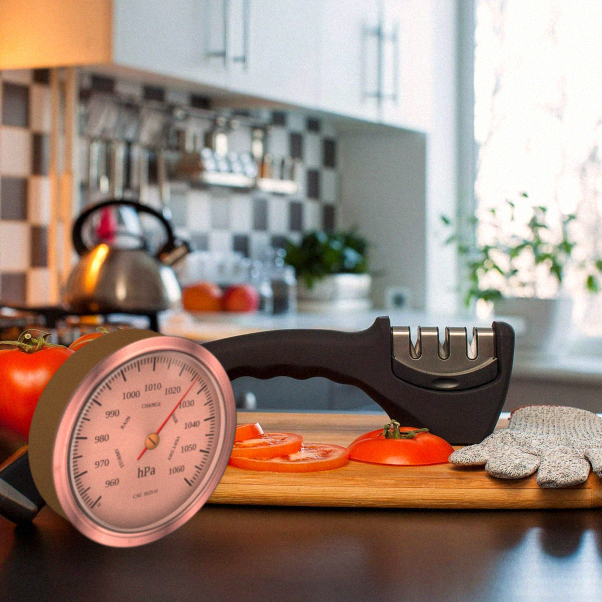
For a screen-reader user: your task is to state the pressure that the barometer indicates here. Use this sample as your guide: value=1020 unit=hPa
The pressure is value=1025 unit=hPa
